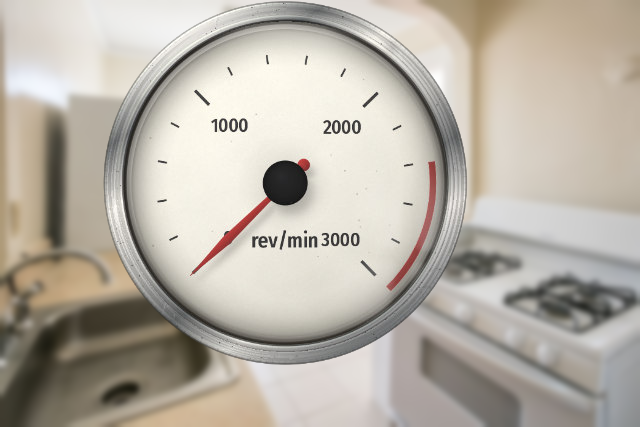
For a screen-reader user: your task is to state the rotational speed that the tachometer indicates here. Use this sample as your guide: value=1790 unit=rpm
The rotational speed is value=0 unit=rpm
